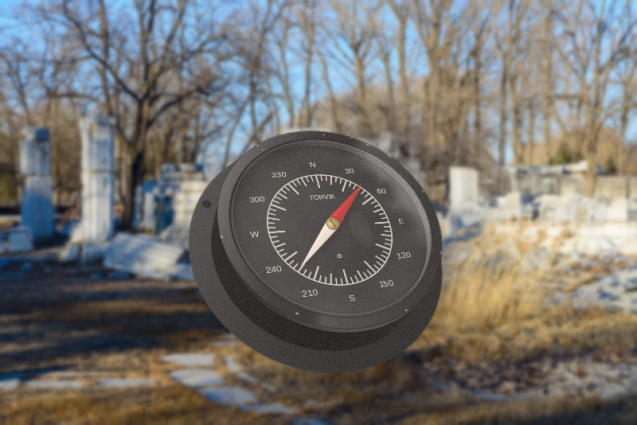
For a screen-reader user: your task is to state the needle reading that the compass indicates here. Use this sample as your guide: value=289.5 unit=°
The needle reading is value=45 unit=°
